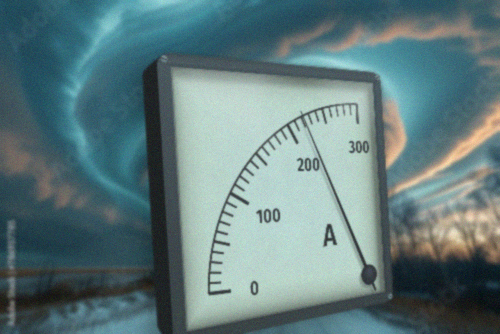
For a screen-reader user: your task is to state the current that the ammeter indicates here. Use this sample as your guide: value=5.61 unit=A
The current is value=220 unit=A
